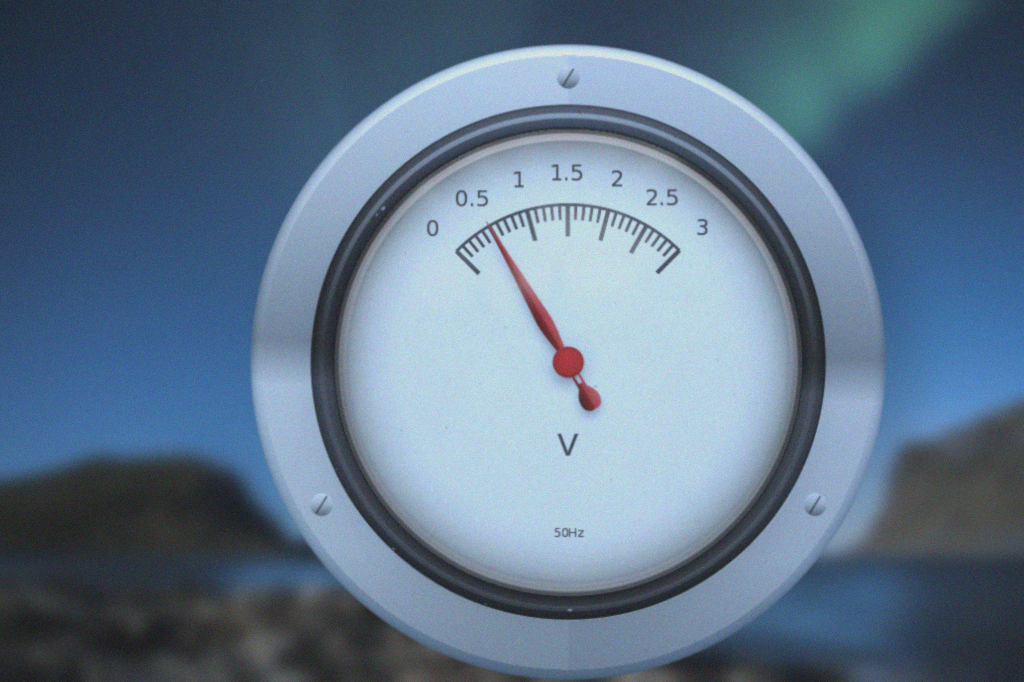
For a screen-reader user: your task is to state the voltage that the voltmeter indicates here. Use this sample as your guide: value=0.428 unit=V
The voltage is value=0.5 unit=V
